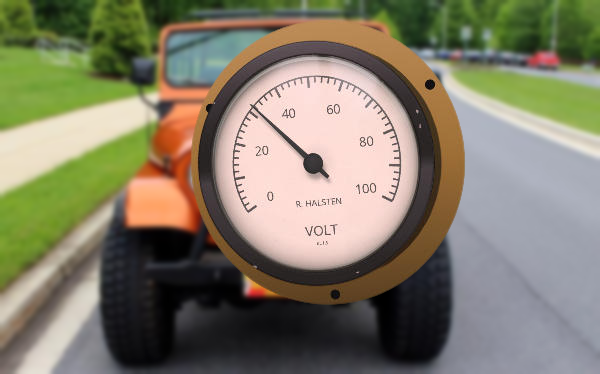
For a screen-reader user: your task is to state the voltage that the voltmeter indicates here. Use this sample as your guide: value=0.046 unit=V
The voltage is value=32 unit=V
